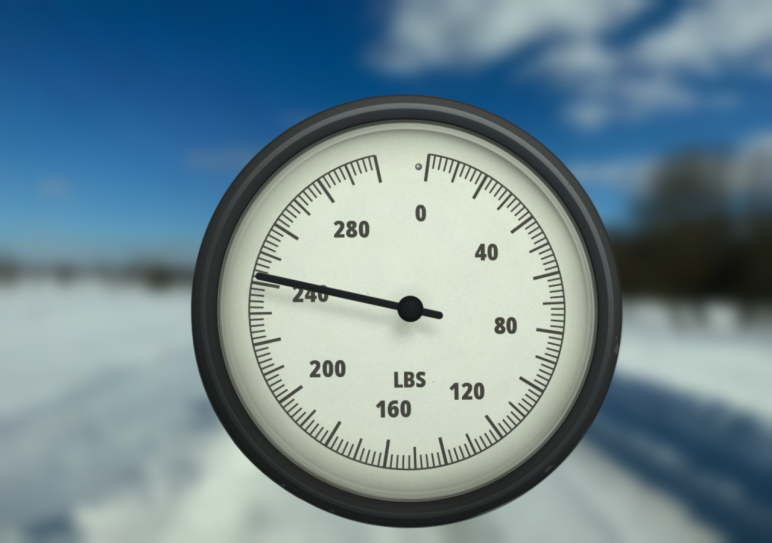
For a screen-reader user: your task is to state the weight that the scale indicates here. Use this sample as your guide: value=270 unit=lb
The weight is value=242 unit=lb
